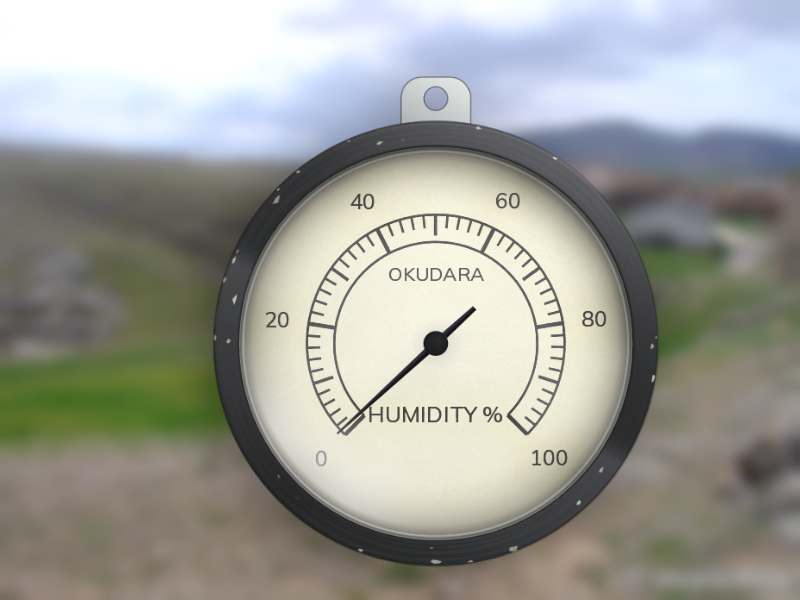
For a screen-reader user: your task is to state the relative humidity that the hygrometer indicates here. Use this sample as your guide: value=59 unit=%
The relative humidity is value=1 unit=%
